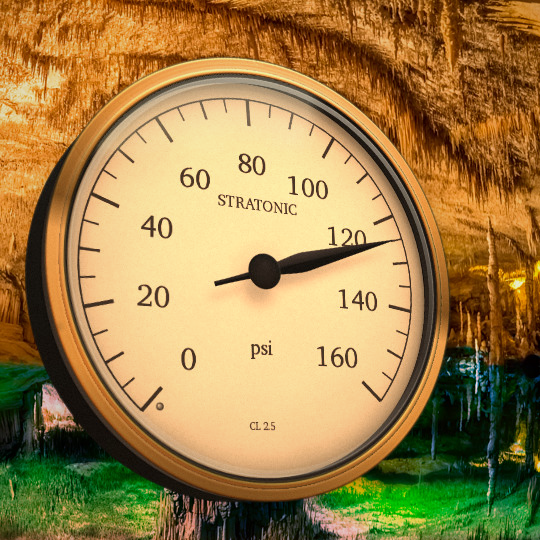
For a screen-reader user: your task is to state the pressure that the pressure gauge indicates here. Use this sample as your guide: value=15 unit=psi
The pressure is value=125 unit=psi
